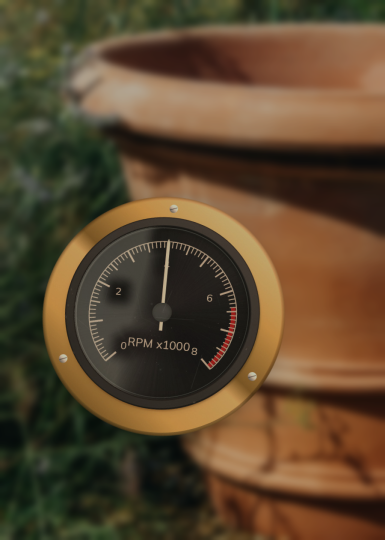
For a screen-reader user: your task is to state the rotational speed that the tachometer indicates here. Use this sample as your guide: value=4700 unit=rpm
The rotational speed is value=4000 unit=rpm
